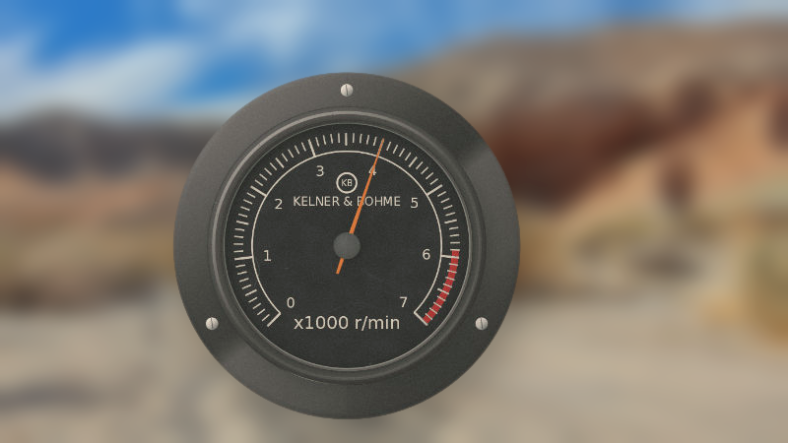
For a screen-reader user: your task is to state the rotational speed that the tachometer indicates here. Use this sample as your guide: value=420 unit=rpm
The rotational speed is value=4000 unit=rpm
